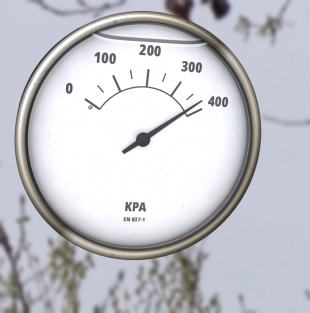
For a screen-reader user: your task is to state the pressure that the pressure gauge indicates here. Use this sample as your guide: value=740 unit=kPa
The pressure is value=375 unit=kPa
